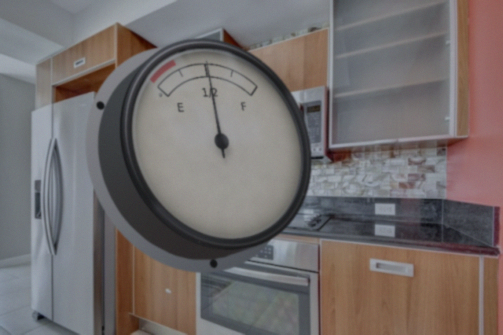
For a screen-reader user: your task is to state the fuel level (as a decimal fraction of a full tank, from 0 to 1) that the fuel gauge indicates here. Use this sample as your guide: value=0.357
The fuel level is value=0.5
